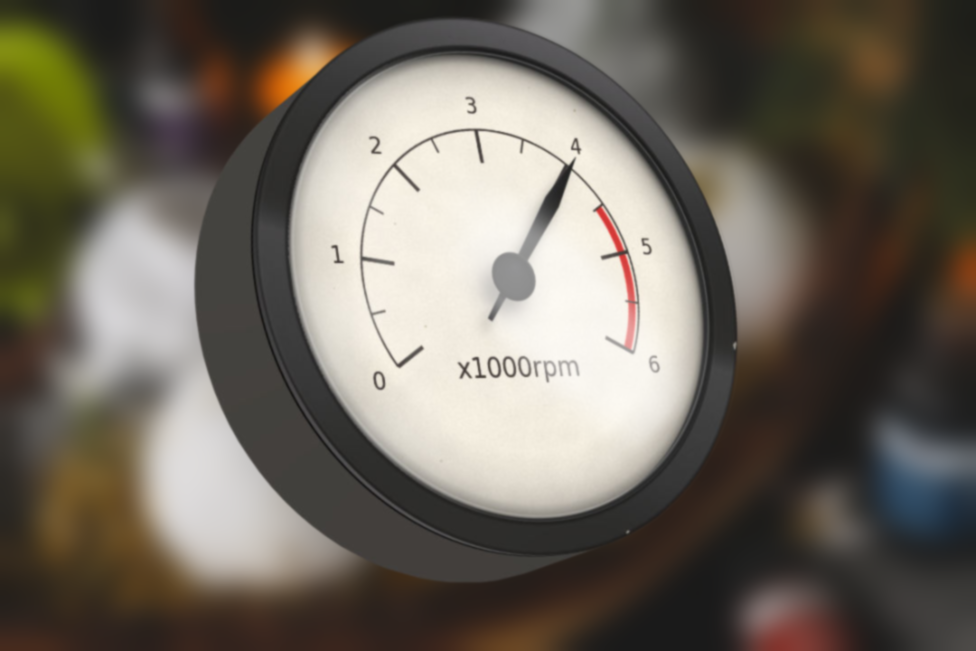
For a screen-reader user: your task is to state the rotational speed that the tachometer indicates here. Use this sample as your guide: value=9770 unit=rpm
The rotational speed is value=4000 unit=rpm
